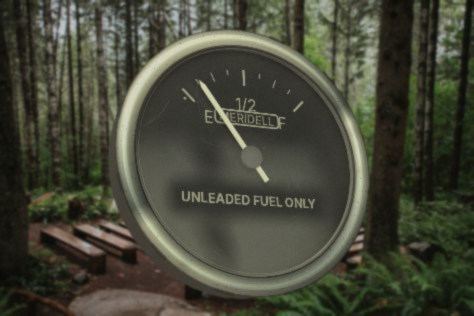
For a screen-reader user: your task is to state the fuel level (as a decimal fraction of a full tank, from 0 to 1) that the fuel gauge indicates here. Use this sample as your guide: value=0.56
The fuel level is value=0.125
